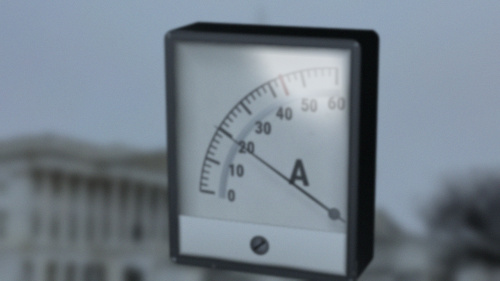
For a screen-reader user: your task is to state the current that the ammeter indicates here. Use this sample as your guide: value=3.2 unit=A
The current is value=20 unit=A
